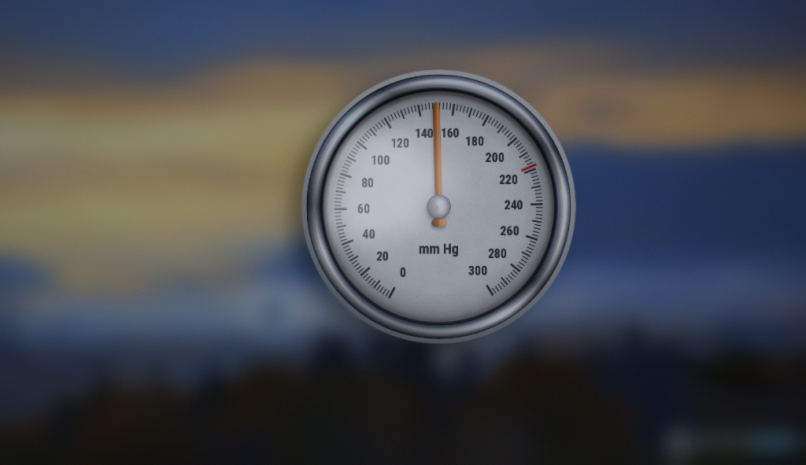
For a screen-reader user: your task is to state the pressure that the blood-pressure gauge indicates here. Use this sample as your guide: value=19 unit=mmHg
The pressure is value=150 unit=mmHg
